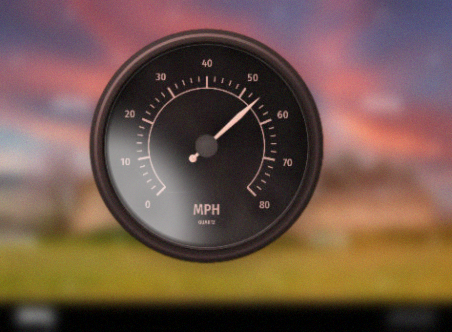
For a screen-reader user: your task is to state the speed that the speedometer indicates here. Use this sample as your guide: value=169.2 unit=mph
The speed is value=54 unit=mph
